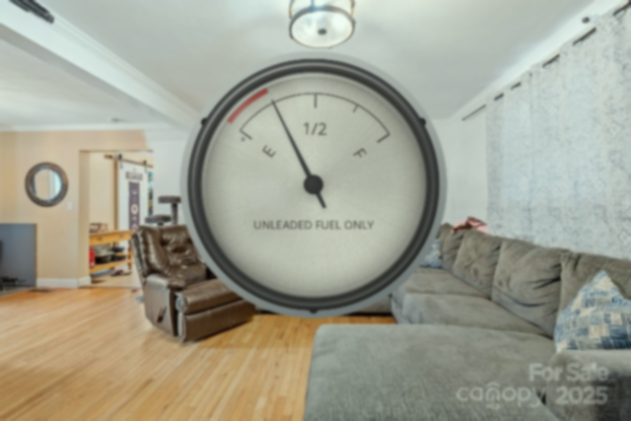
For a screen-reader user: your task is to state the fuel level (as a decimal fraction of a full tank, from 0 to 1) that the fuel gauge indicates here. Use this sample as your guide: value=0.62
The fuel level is value=0.25
